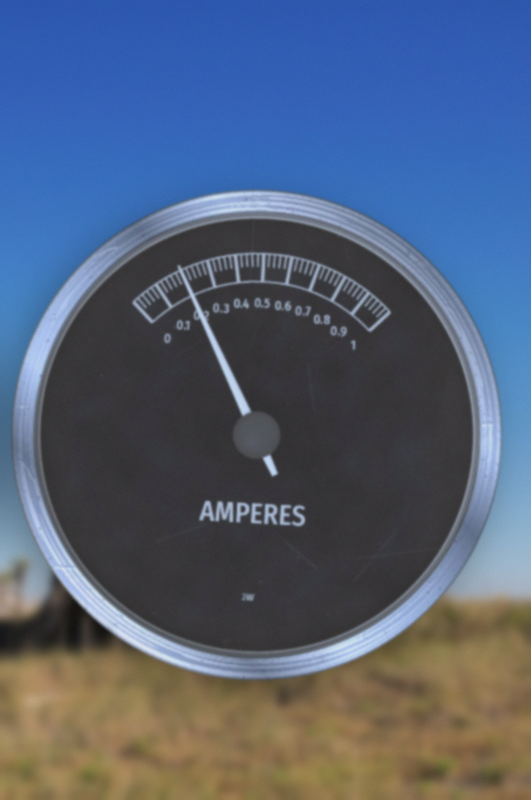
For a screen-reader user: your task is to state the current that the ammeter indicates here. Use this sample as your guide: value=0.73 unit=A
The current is value=0.2 unit=A
